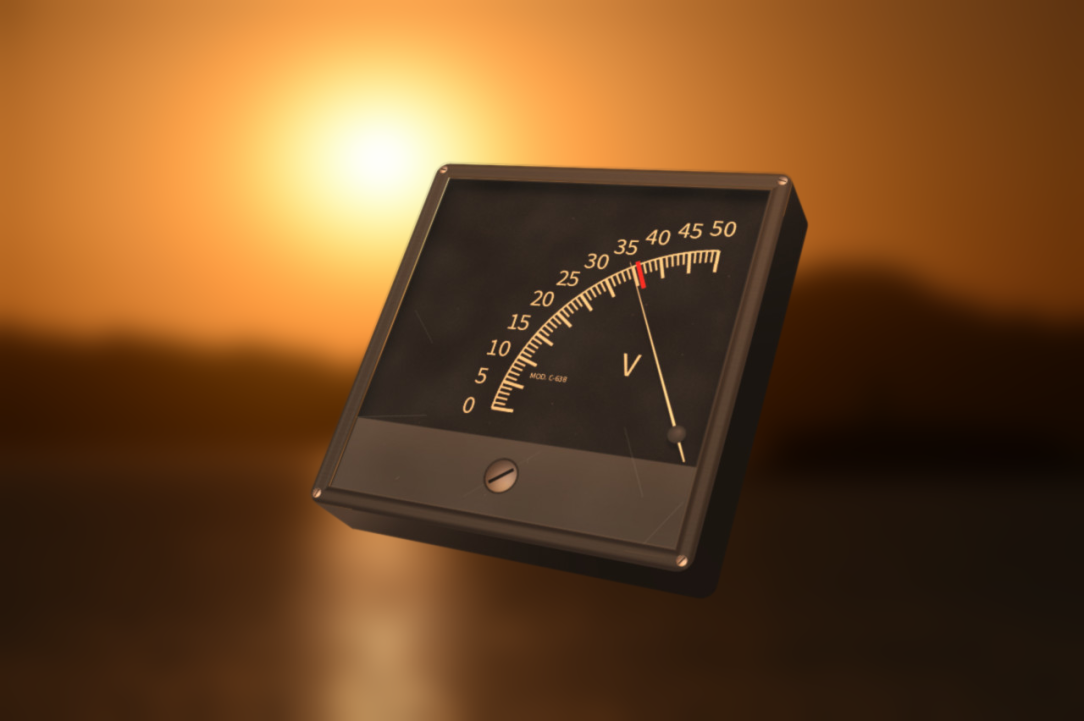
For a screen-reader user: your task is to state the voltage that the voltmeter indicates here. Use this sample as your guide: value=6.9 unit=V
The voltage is value=35 unit=V
